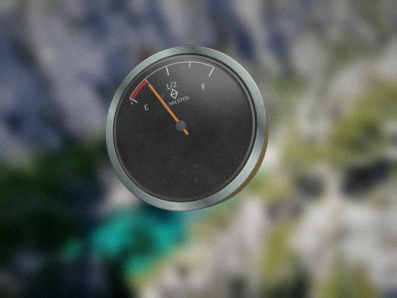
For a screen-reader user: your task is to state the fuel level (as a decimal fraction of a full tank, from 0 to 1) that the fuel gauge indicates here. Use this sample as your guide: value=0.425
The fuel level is value=0.25
